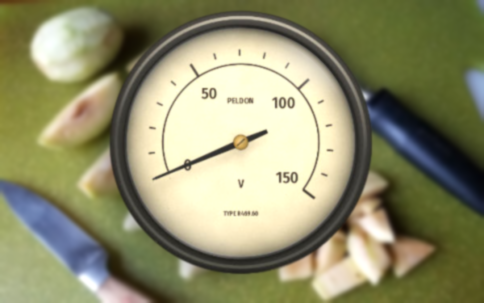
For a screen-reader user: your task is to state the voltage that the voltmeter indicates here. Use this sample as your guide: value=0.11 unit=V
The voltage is value=0 unit=V
